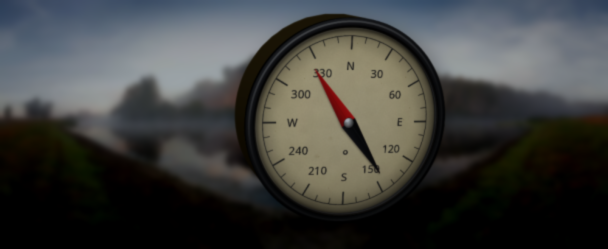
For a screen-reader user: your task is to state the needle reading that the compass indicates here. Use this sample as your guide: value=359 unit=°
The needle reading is value=325 unit=°
